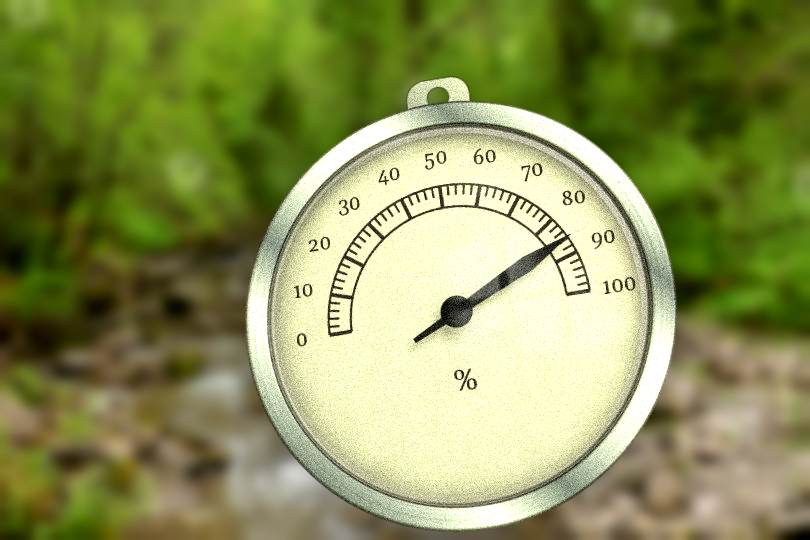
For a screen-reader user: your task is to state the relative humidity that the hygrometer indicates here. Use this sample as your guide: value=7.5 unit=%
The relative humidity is value=86 unit=%
